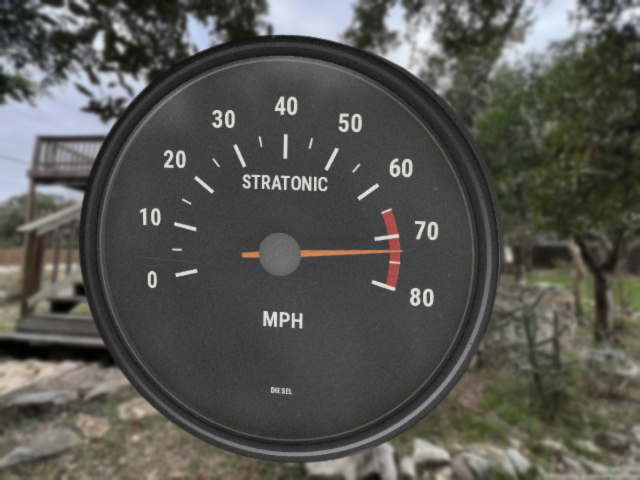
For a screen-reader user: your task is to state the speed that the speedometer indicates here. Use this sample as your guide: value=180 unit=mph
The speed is value=72.5 unit=mph
